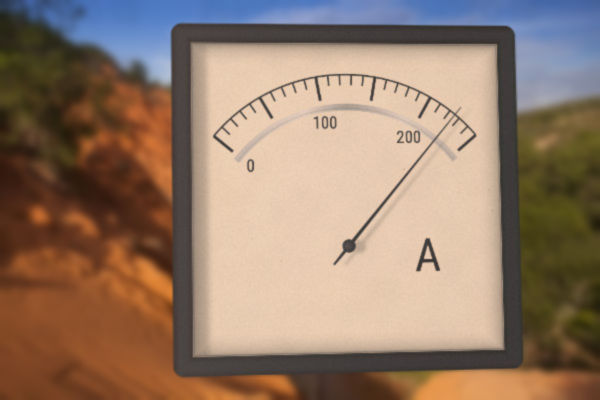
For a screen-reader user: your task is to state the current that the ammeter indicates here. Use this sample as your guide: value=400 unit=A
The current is value=225 unit=A
